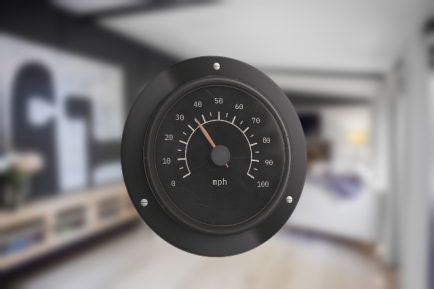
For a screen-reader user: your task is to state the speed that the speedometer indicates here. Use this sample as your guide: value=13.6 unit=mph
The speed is value=35 unit=mph
